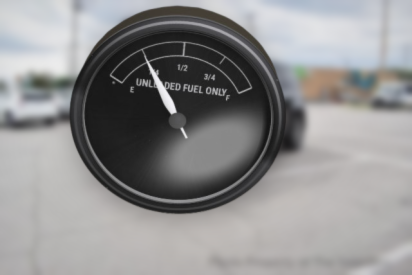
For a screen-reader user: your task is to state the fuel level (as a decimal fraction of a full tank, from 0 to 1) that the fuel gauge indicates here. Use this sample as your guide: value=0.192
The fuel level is value=0.25
